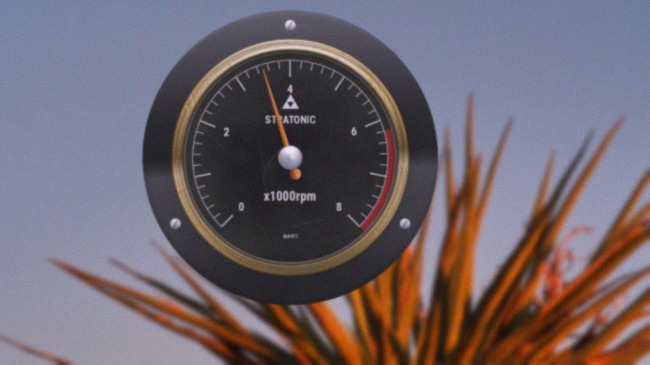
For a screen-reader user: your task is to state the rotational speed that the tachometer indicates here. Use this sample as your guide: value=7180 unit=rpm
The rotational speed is value=3500 unit=rpm
